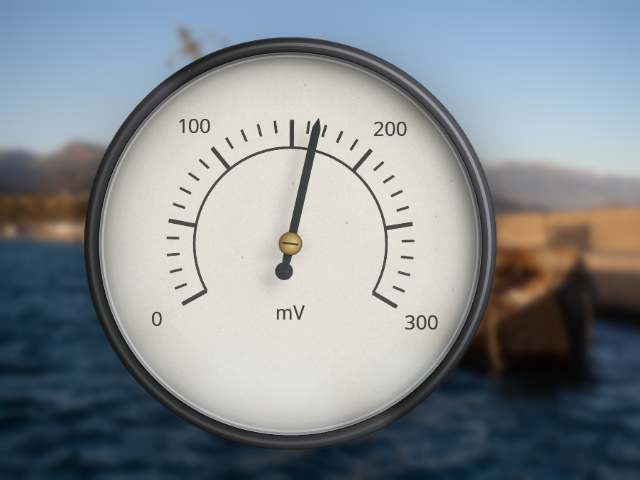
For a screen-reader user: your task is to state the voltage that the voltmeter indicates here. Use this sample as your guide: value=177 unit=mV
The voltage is value=165 unit=mV
